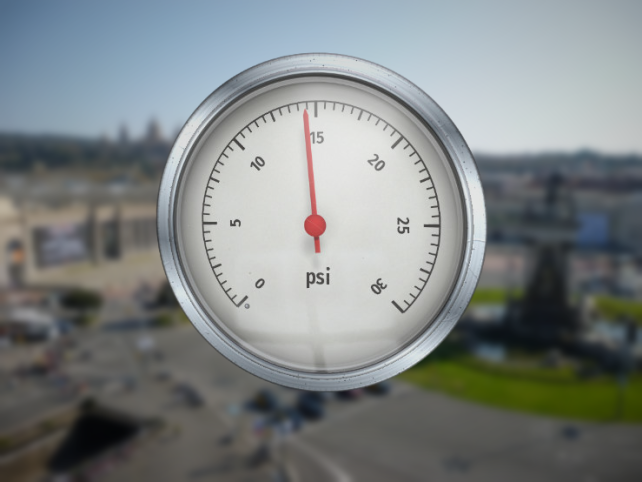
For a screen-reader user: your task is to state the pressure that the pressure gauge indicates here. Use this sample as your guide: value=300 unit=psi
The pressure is value=14.5 unit=psi
